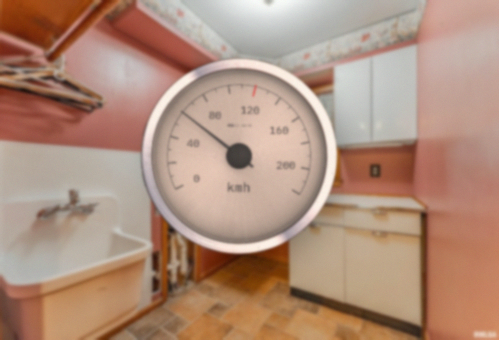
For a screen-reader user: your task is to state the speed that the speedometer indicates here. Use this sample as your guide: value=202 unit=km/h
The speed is value=60 unit=km/h
